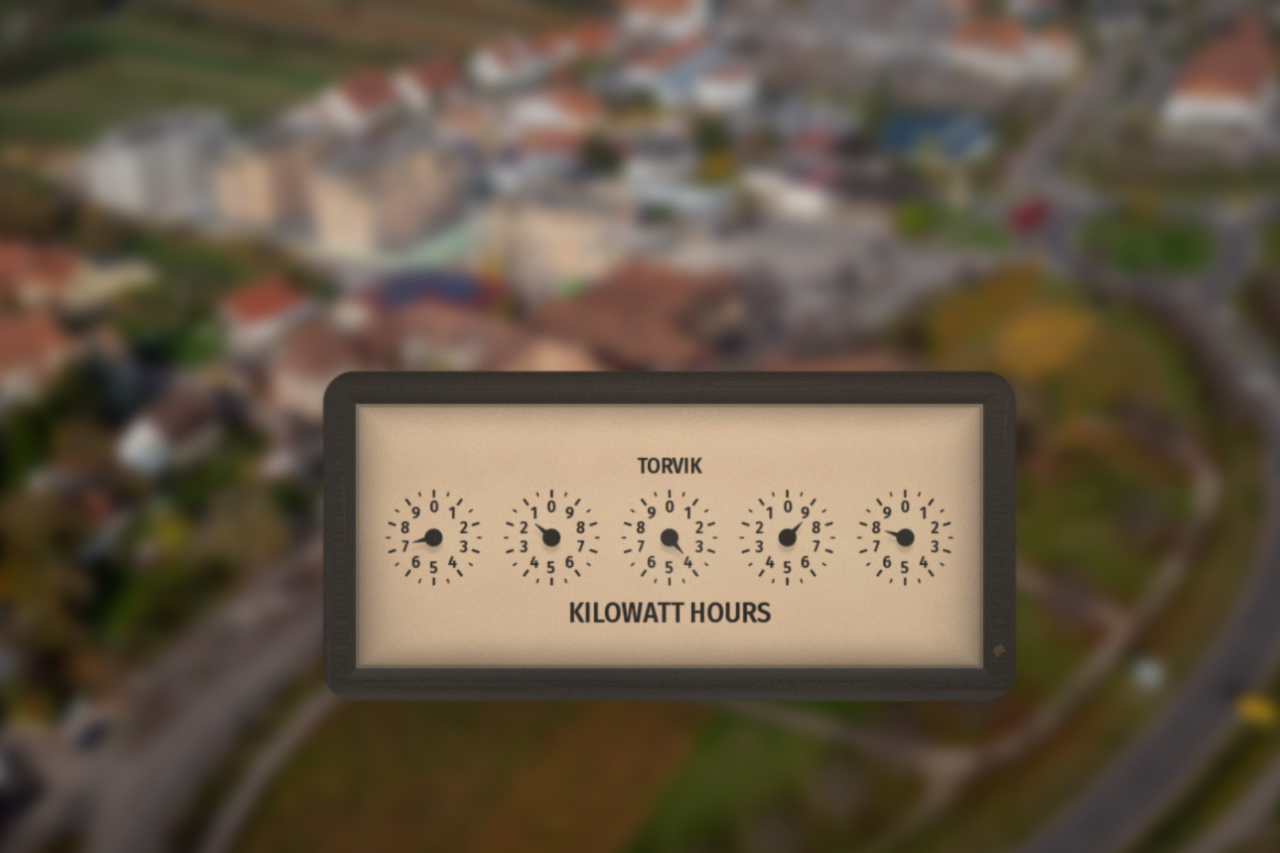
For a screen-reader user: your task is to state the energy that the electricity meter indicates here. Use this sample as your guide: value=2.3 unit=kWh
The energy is value=71388 unit=kWh
